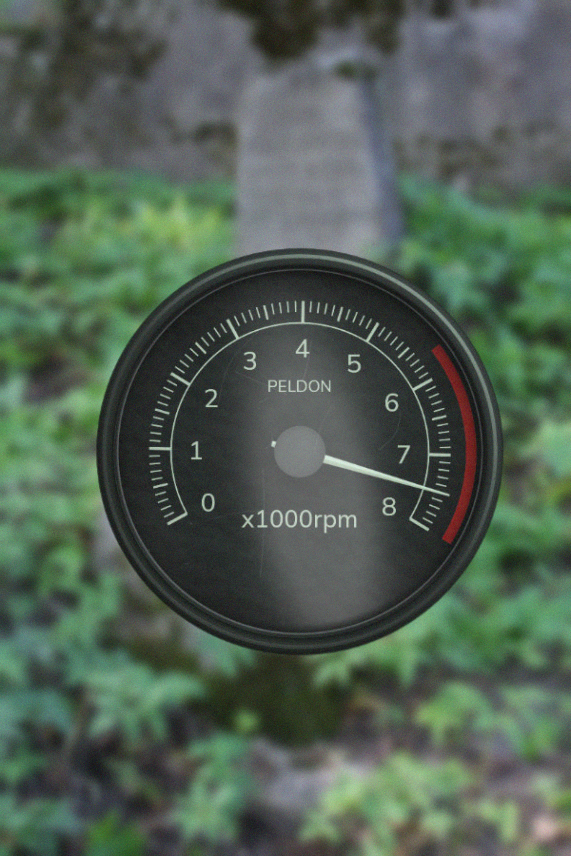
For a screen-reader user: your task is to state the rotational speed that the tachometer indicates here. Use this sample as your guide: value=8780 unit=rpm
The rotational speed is value=7500 unit=rpm
